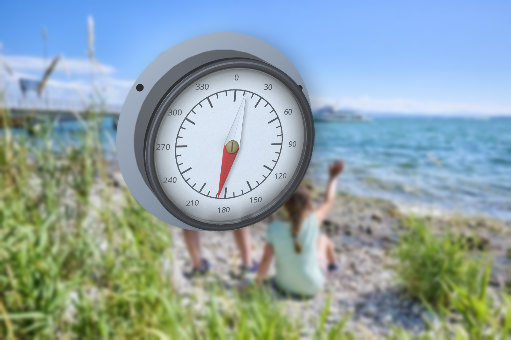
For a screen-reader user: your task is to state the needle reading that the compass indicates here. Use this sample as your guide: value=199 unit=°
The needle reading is value=190 unit=°
